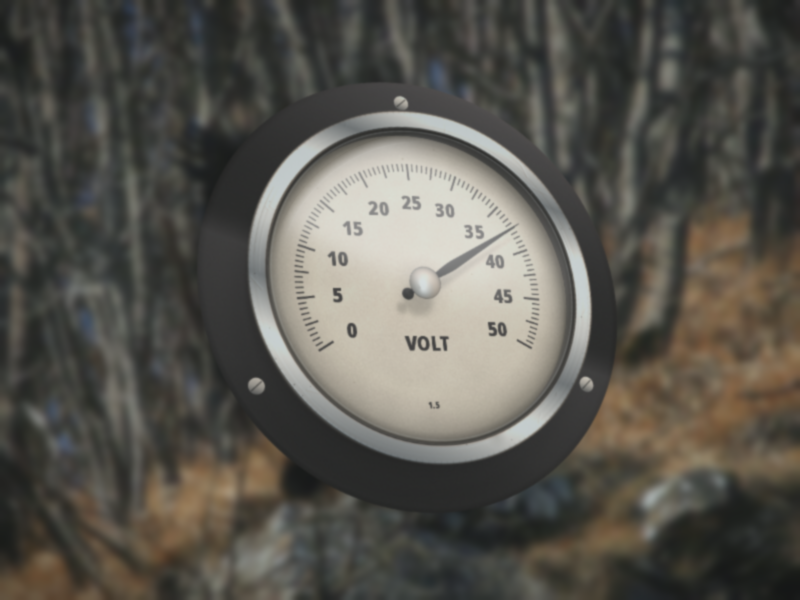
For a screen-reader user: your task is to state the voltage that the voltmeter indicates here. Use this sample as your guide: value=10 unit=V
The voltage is value=37.5 unit=V
